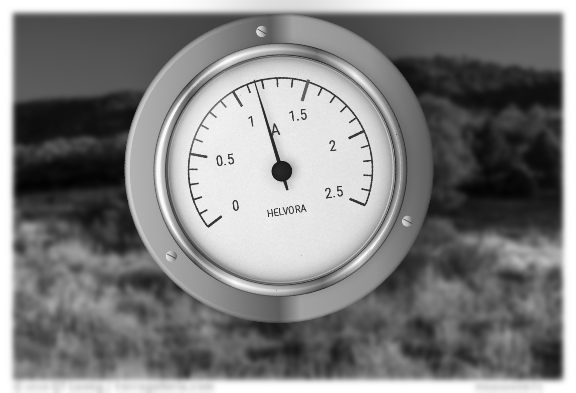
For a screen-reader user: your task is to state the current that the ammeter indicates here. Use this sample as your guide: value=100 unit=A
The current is value=1.15 unit=A
